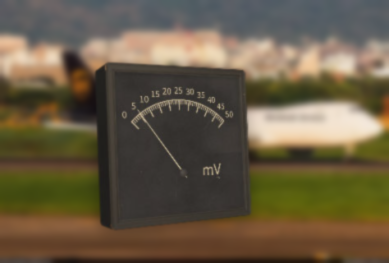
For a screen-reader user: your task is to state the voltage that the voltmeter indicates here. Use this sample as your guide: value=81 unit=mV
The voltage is value=5 unit=mV
